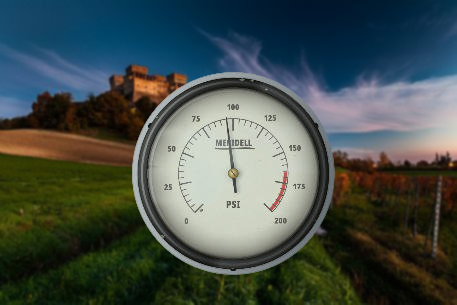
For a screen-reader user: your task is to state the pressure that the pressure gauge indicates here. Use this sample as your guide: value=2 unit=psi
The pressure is value=95 unit=psi
